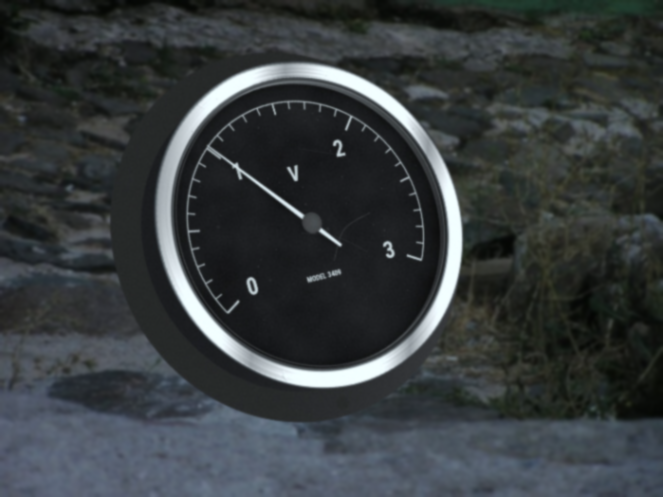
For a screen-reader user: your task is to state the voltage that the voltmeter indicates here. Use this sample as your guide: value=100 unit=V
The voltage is value=1 unit=V
